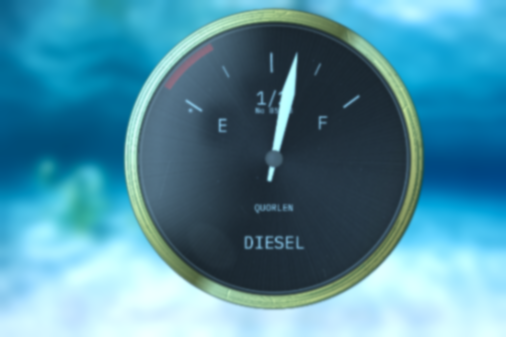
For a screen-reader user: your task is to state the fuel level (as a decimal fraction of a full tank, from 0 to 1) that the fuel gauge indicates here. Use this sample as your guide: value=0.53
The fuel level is value=0.625
